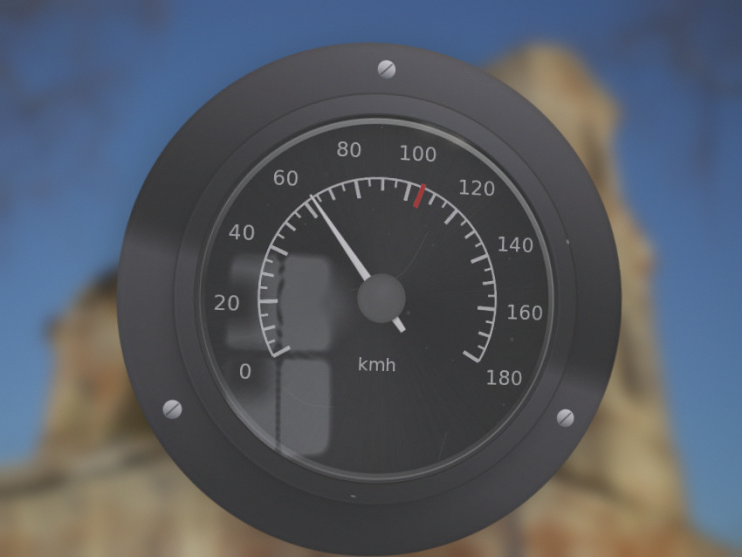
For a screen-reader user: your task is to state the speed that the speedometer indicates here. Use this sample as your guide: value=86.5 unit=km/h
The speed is value=62.5 unit=km/h
